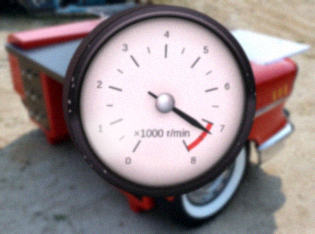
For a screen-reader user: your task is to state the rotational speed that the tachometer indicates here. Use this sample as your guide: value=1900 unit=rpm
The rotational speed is value=7250 unit=rpm
